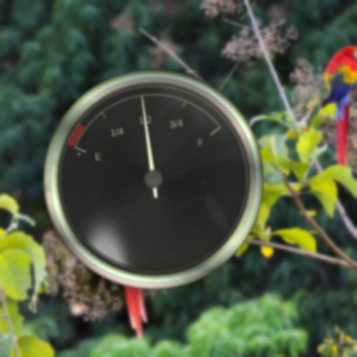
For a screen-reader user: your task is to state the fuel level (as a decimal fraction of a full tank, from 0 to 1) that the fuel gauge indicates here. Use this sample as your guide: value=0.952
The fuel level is value=0.5
